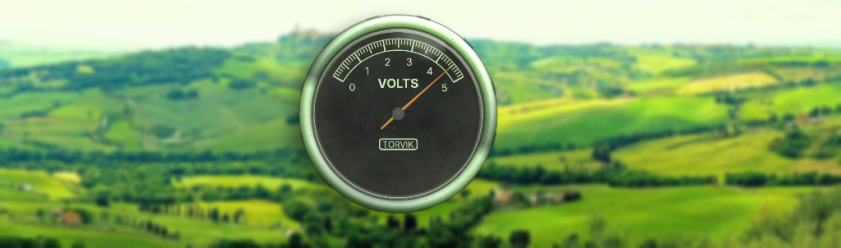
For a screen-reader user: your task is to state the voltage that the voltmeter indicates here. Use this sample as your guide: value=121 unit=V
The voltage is value=4.5 unit=V
